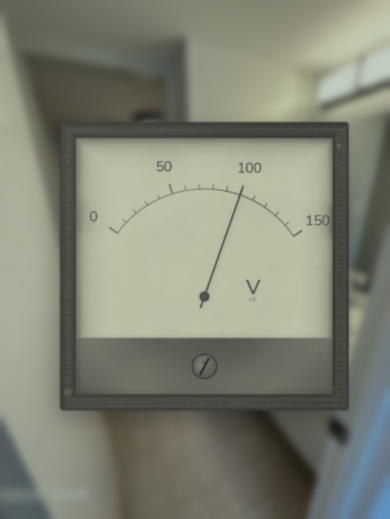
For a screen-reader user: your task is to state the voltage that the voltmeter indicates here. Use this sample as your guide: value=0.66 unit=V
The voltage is value=100 unit=V
